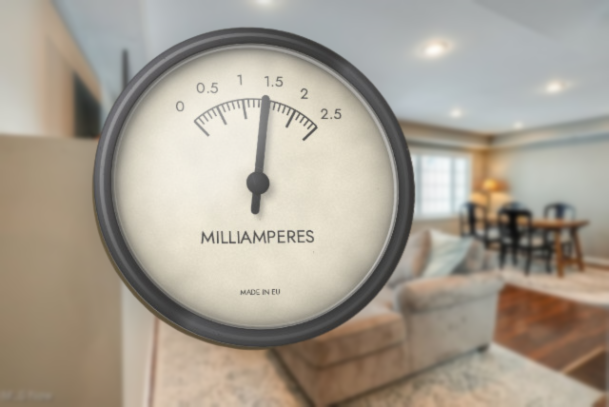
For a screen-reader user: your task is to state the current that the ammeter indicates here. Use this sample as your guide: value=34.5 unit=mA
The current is value=1.4 unit=mA
